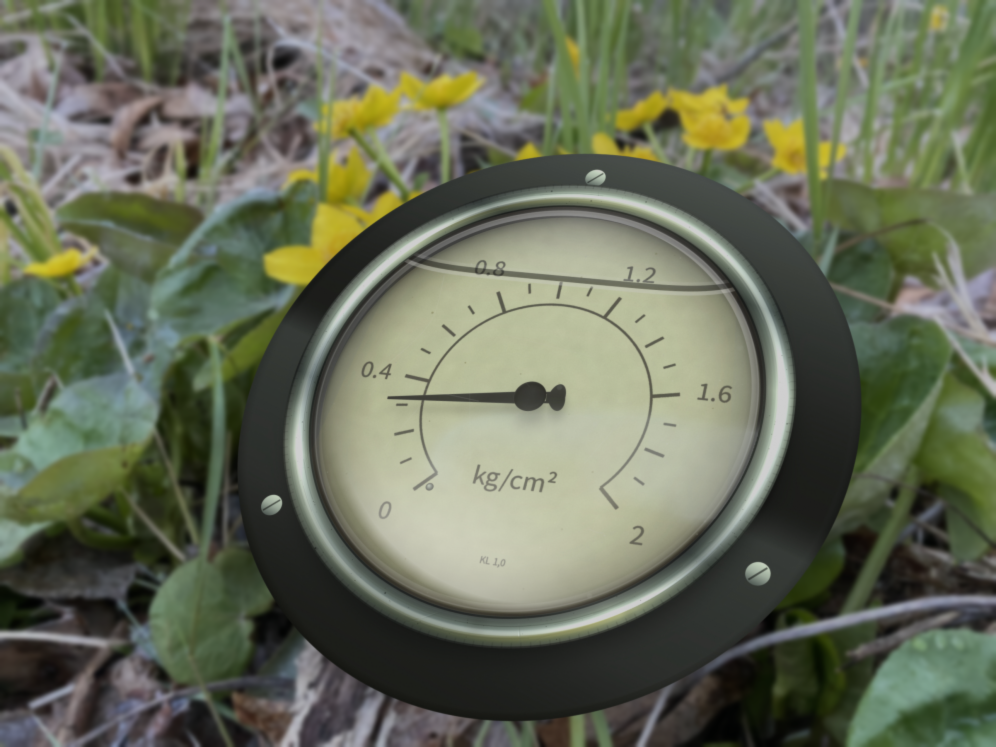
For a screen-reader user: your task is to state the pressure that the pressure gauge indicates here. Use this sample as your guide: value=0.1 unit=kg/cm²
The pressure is value=0.3 unit=kg/cm²
